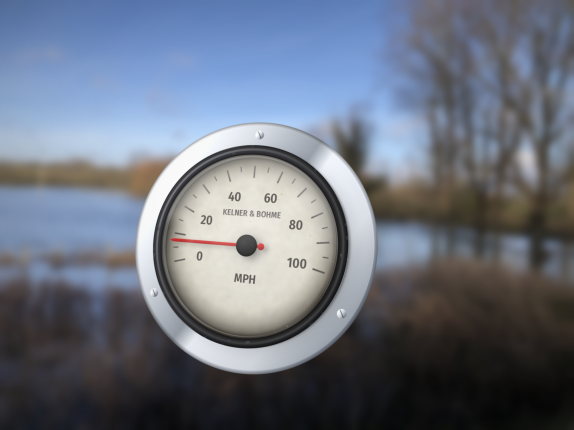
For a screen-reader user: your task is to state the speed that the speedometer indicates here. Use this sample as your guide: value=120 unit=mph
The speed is value=7.5 unit=mph
